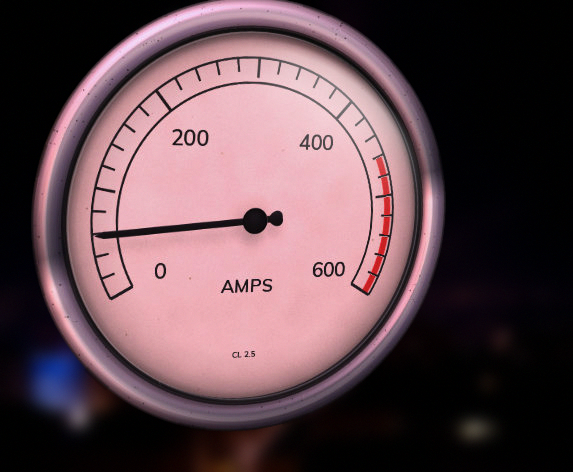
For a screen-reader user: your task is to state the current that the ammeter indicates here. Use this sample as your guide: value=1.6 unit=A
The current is value=60 unit=A
